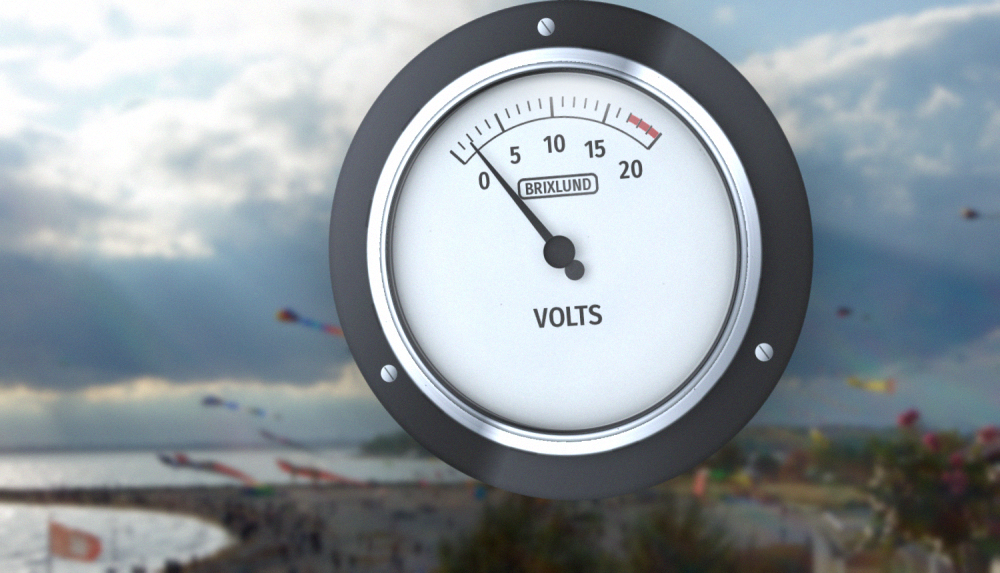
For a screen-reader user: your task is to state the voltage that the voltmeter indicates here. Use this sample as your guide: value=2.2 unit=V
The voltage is value=2 unit=V
